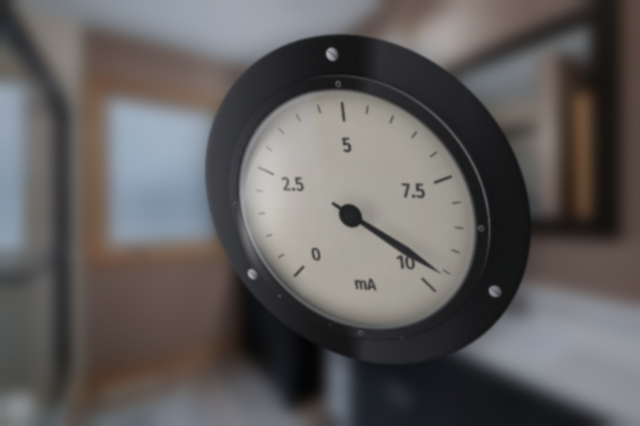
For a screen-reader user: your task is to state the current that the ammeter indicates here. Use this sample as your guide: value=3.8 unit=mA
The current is value=9.5 unit=mA
